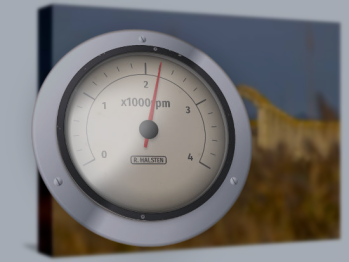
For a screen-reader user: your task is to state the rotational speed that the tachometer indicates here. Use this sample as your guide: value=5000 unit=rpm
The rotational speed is value=2200 unit=rpm
